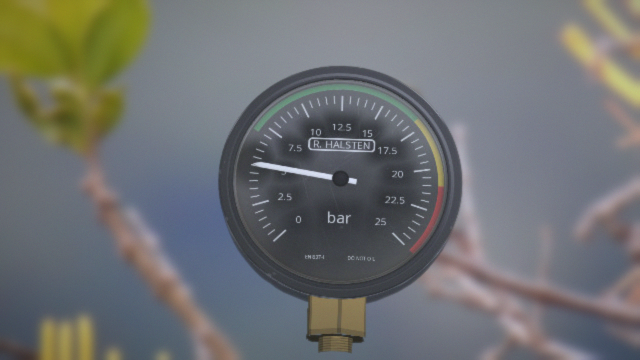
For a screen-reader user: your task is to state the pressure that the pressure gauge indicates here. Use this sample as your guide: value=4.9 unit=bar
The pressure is value=5 unit=bar
